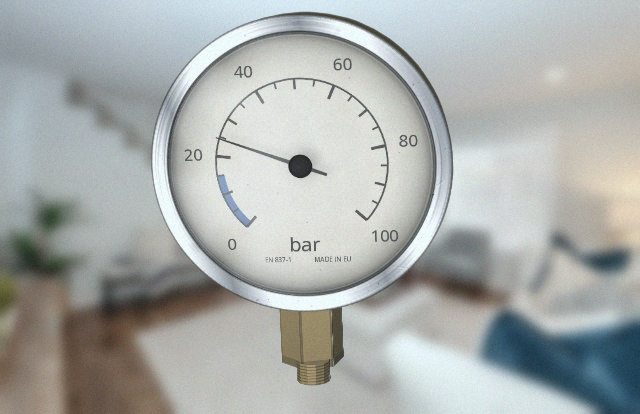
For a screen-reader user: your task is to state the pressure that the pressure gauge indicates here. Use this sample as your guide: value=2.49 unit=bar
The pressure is value=25 unit=bar
